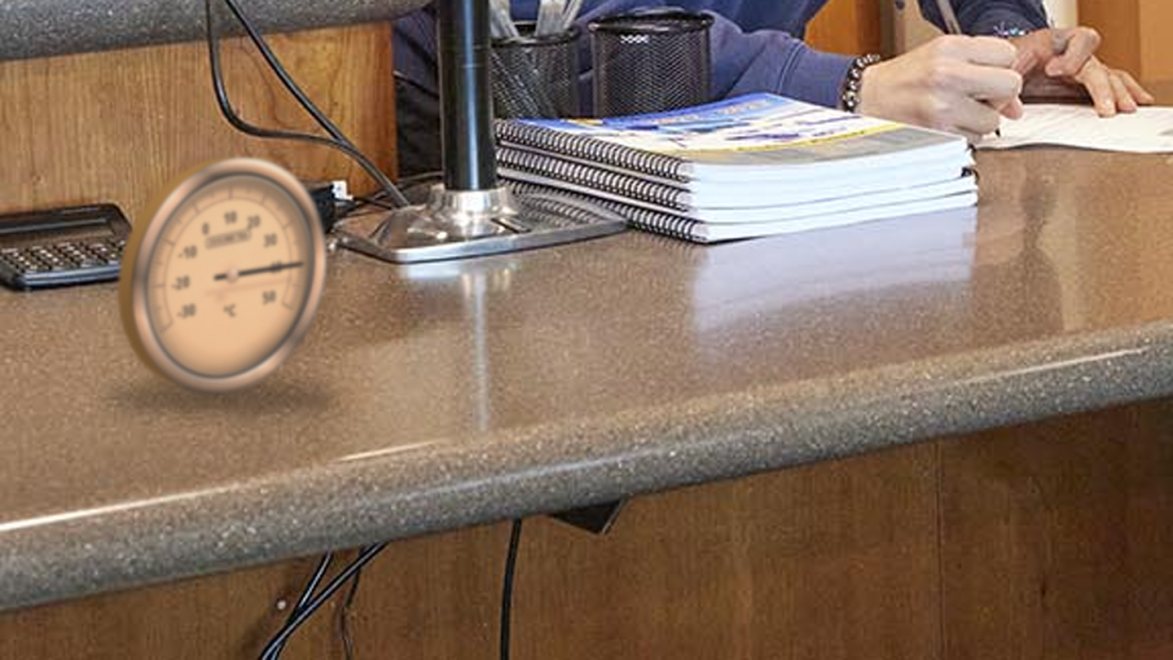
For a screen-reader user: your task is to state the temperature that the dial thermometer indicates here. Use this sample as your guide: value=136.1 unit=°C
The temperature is value=40 unit=°C
